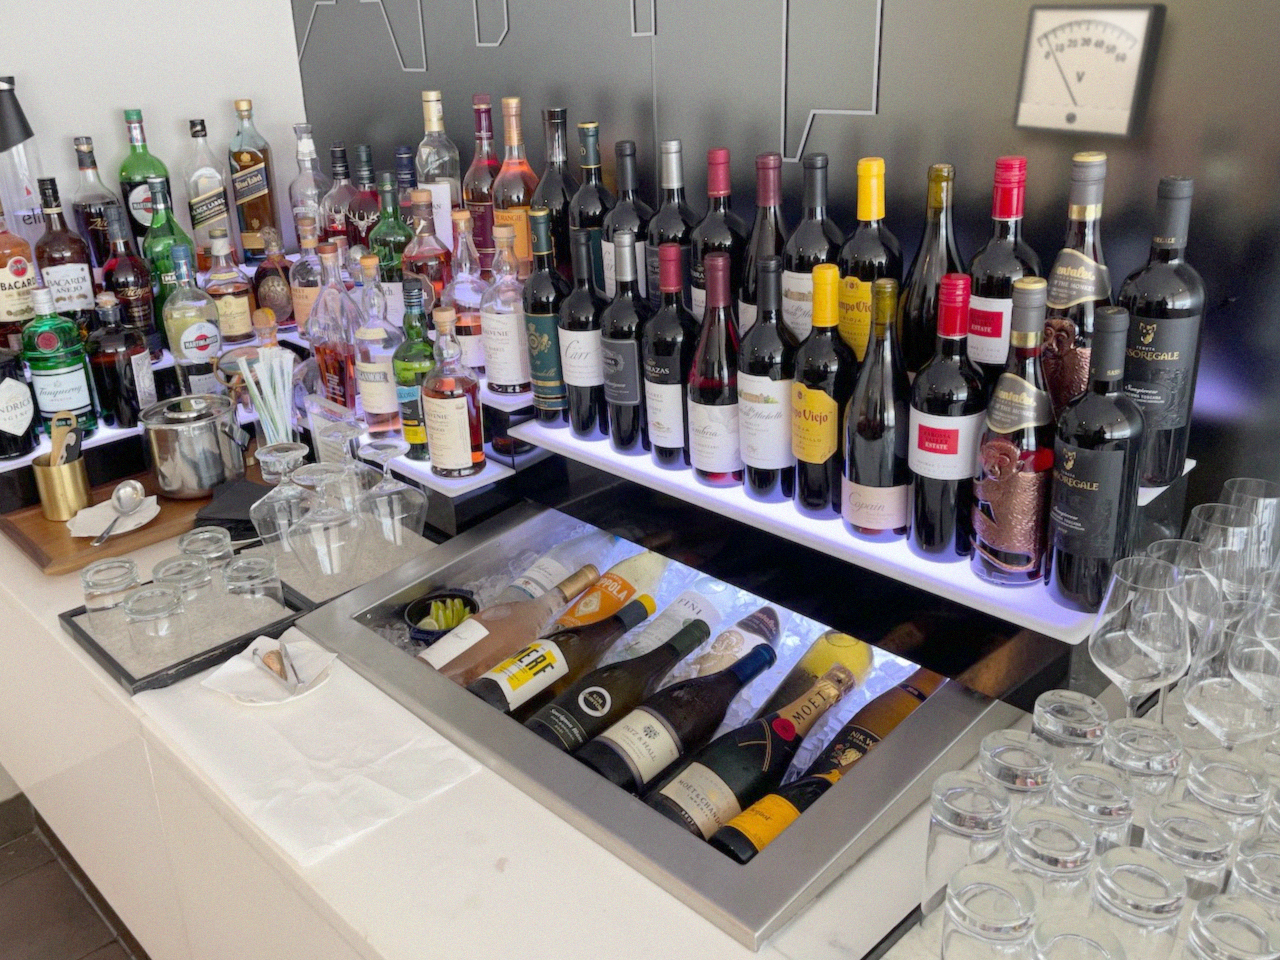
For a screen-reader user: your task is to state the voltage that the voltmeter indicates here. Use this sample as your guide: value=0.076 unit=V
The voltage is value=5 unit=V
